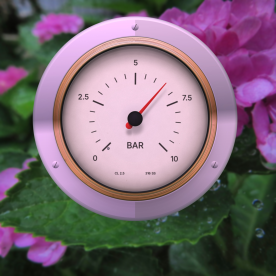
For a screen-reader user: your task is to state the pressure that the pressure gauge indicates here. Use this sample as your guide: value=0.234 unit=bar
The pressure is value=6.5 unit=bar
